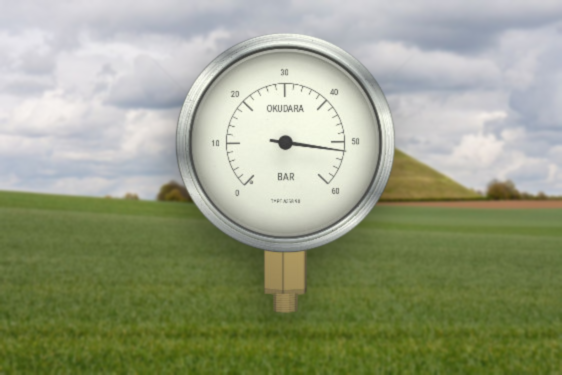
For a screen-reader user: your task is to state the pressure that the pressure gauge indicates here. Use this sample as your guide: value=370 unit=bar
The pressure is value=52 unit=bar
